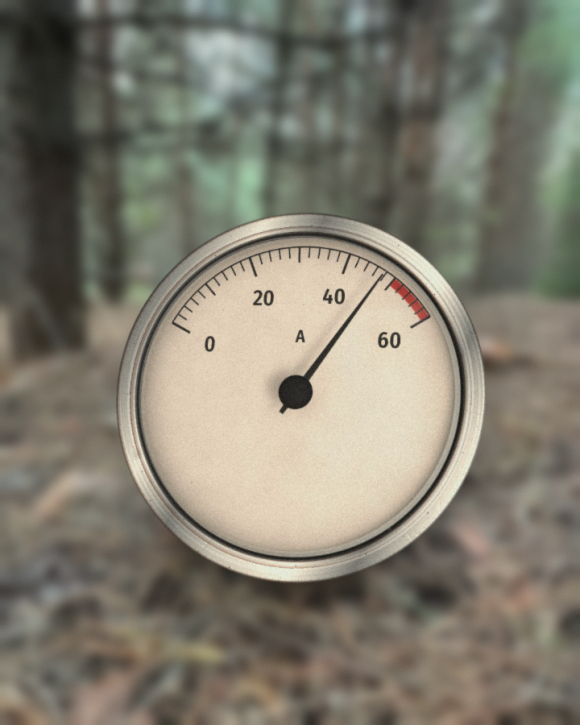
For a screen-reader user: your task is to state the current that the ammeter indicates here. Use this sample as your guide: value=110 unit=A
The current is value=48 unit=A
